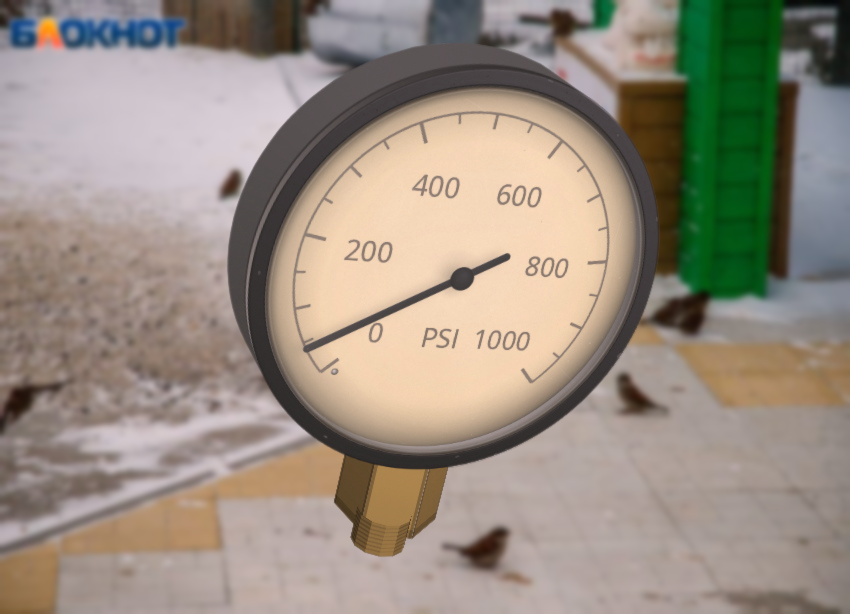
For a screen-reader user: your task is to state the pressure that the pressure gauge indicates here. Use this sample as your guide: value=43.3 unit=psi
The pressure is value=50 unit=psi
